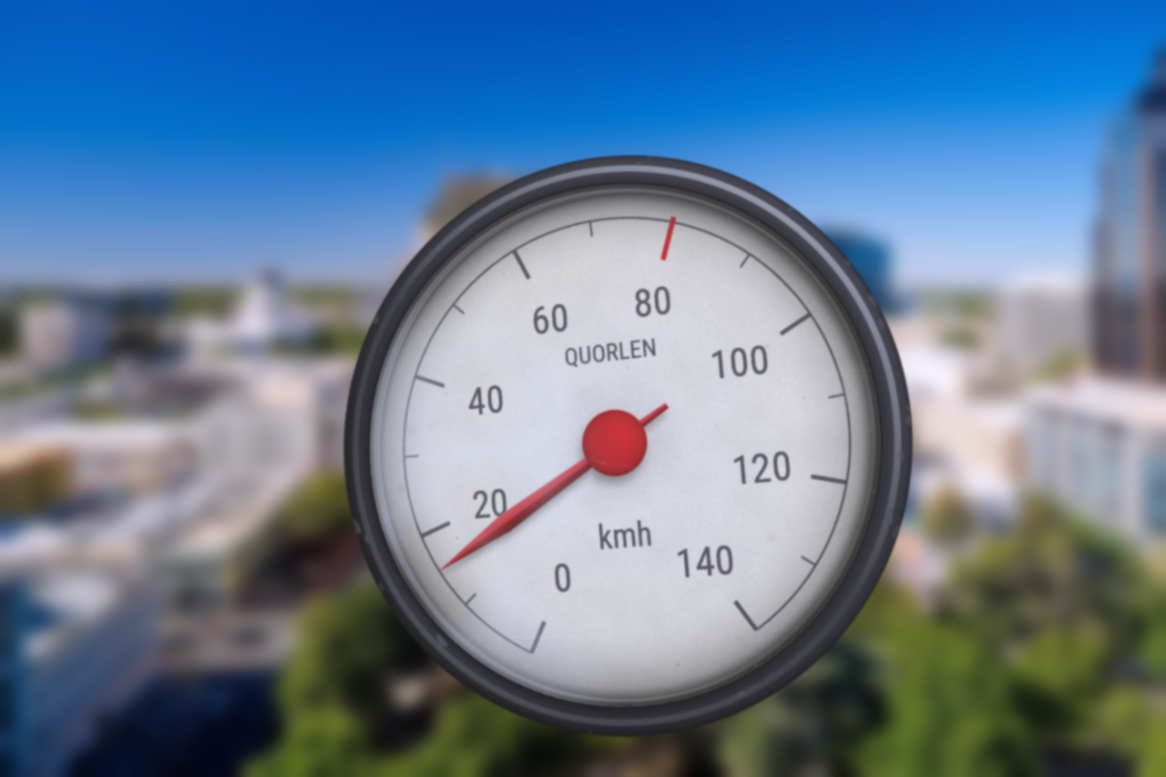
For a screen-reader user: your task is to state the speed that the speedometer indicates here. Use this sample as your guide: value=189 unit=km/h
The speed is value=15 unit=km/h
